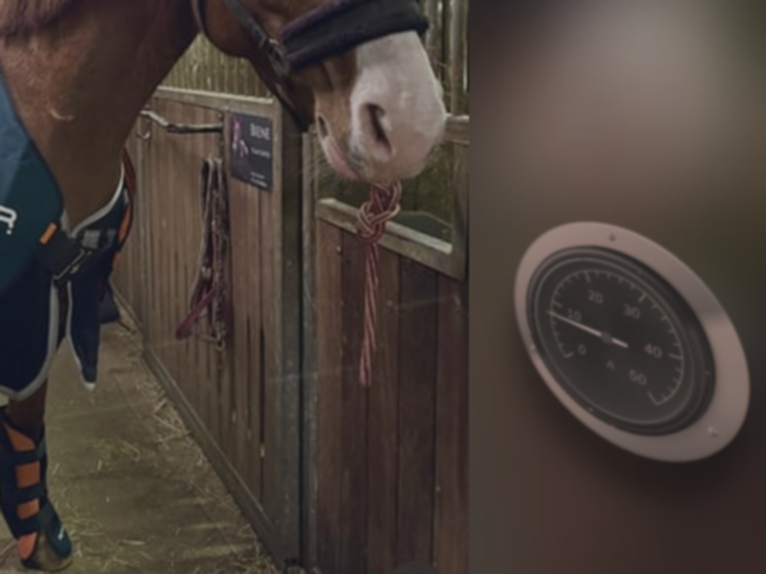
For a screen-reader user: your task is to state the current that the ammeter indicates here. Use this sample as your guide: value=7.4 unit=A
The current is value=8 unit=A
